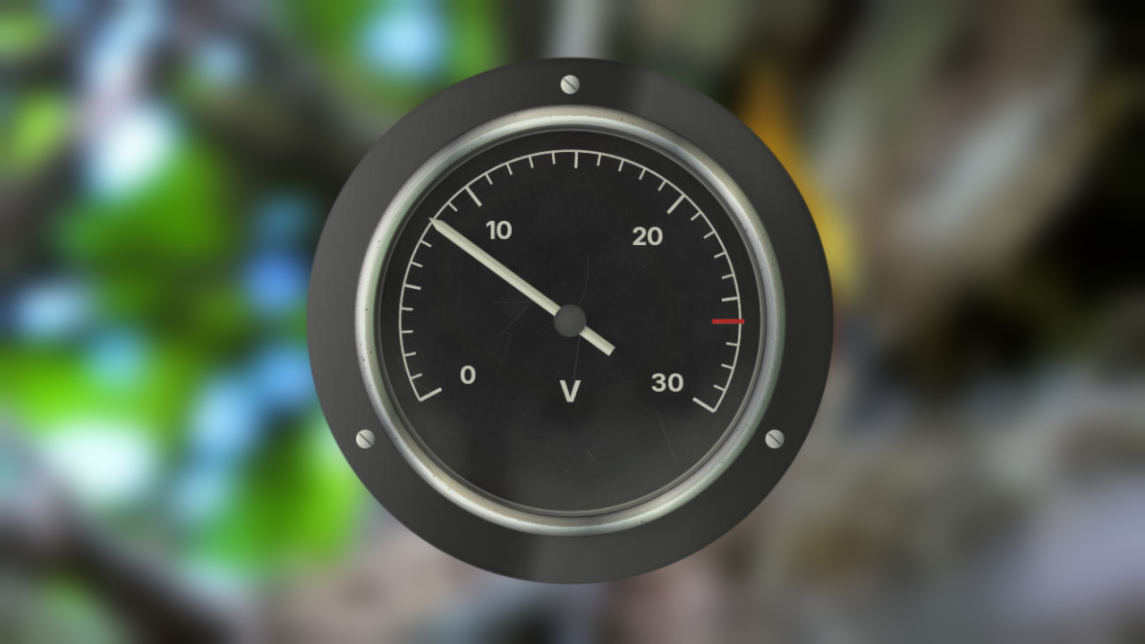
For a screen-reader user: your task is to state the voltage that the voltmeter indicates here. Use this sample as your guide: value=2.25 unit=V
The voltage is value=8 unit=V
